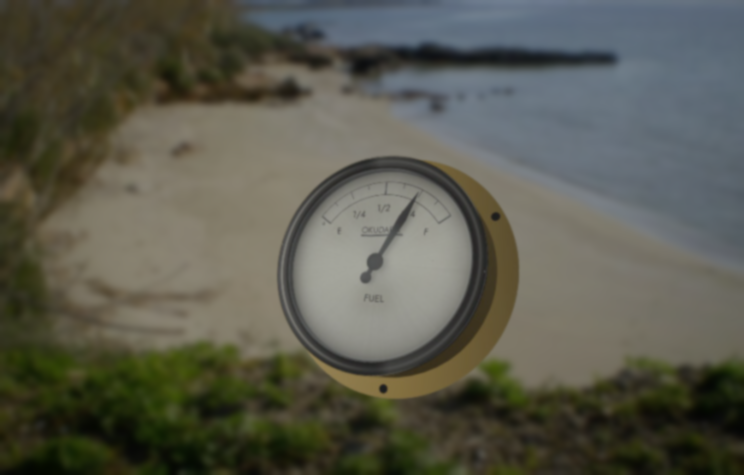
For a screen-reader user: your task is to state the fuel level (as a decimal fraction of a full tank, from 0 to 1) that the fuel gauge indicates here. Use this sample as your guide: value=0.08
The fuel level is value=0.75
